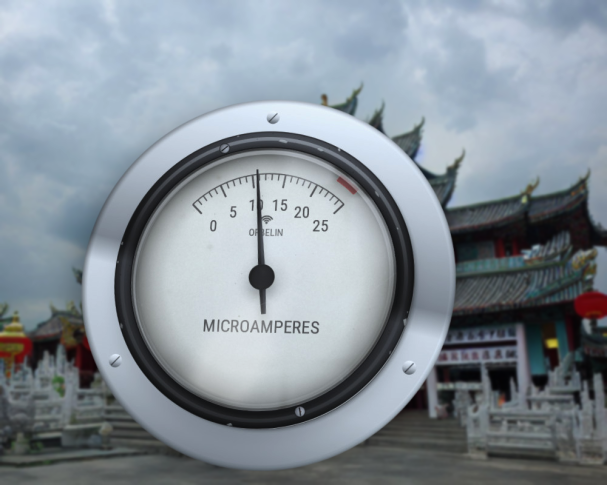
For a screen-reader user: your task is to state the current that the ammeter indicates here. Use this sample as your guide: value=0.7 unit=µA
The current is value=11 unit=µA
